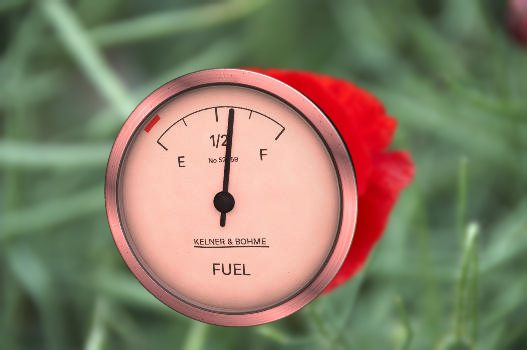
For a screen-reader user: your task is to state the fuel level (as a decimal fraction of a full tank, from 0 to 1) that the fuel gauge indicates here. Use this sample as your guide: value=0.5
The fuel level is value=0.625
